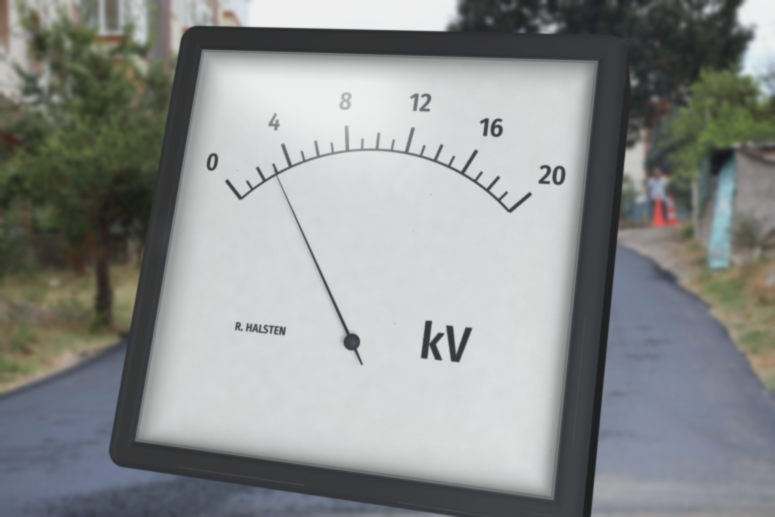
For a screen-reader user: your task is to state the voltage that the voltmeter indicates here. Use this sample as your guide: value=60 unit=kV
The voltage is value=3 unit=kV
